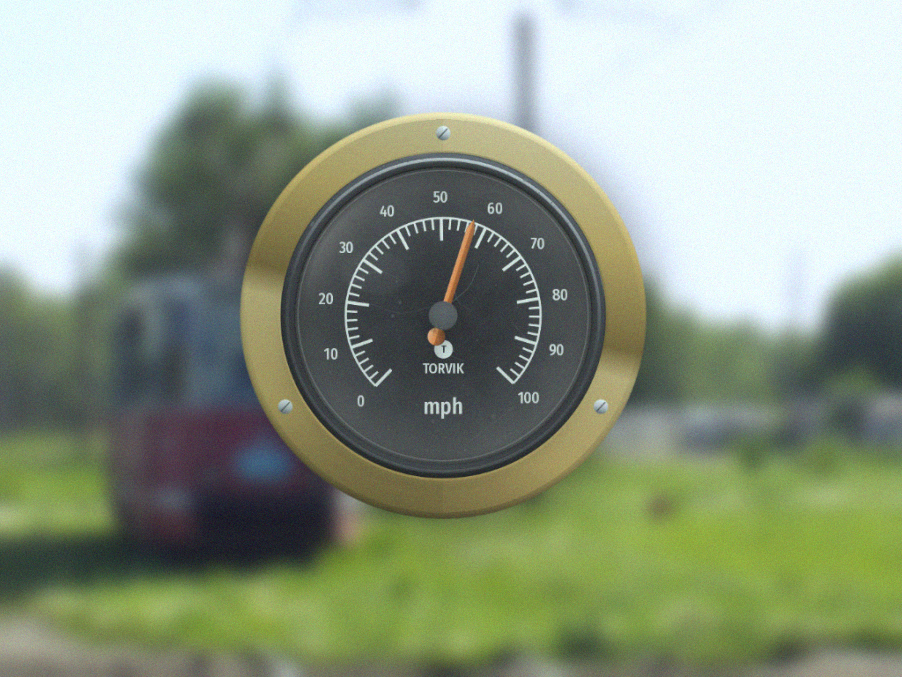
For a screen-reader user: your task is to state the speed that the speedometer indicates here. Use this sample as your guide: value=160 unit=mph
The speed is value=57 unit=mph
